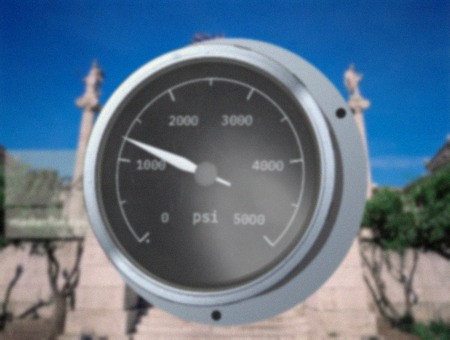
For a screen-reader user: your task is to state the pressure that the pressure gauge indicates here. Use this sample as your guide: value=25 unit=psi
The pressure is value=1250 unit=psi
